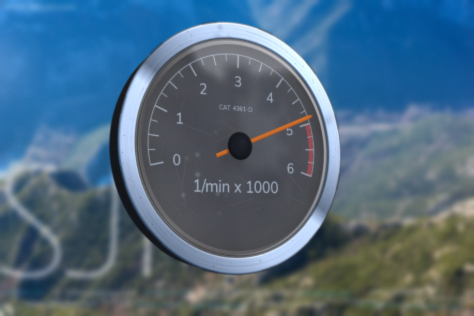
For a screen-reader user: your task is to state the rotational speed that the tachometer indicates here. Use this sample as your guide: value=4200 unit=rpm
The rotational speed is value=4875 unit=rpm
